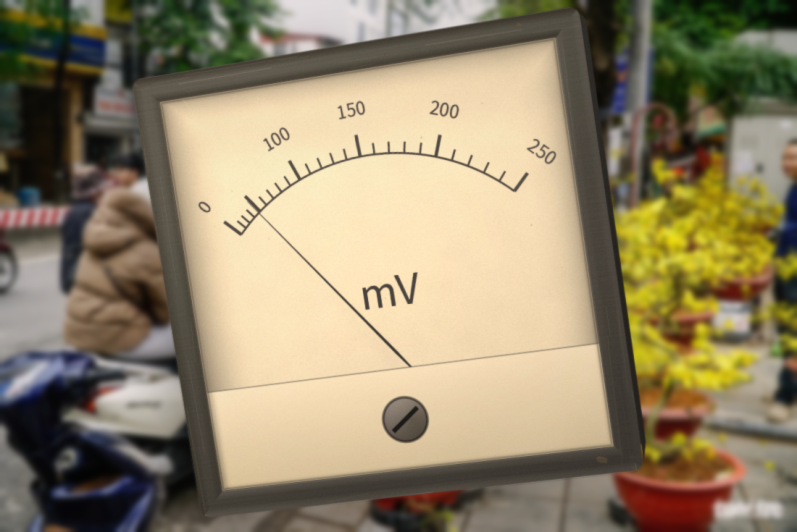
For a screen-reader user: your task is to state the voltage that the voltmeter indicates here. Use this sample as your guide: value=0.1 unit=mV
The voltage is value=50 unit=mV
